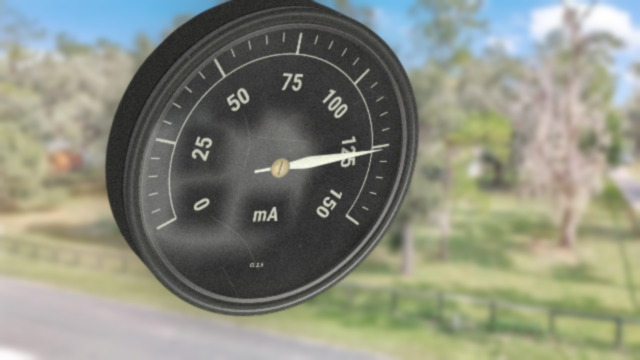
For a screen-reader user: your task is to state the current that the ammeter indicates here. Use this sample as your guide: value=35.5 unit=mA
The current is value=125 unit=mA
